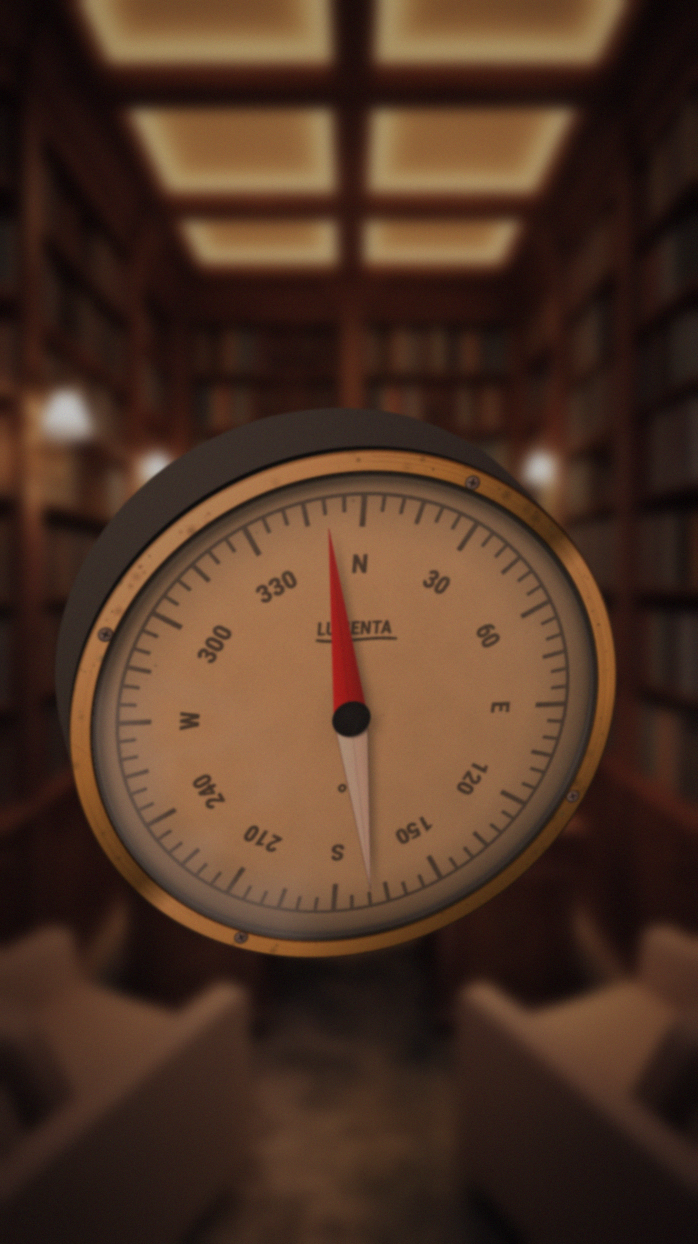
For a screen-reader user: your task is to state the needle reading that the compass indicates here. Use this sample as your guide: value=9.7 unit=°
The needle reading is value=350 unit=°
